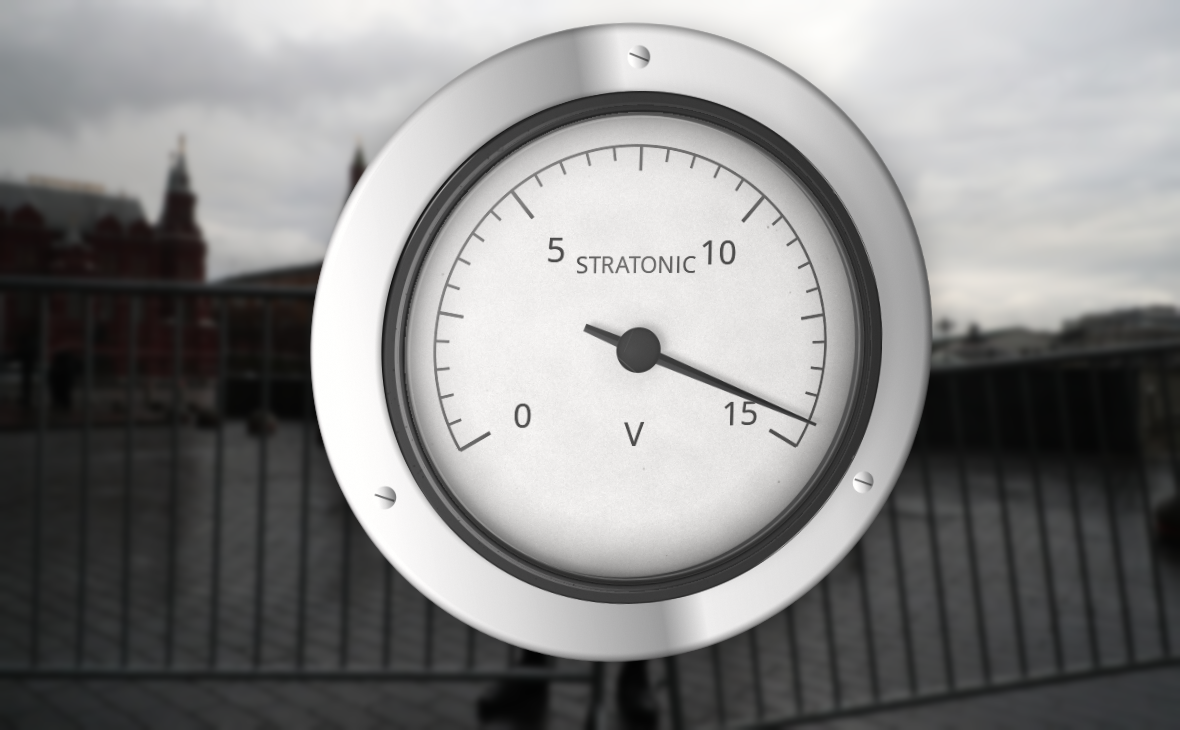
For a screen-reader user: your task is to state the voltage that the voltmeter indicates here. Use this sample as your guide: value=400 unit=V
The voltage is value=14.5 unit=V
